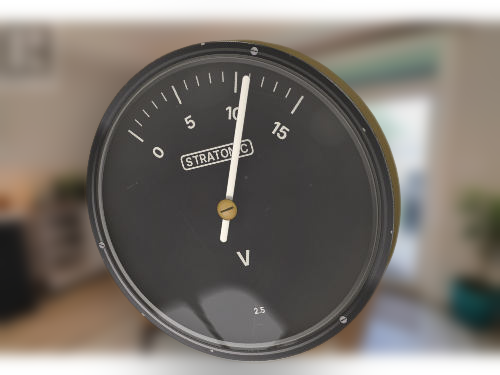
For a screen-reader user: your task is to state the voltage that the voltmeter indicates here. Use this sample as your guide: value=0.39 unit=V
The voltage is value=11 unit=V
